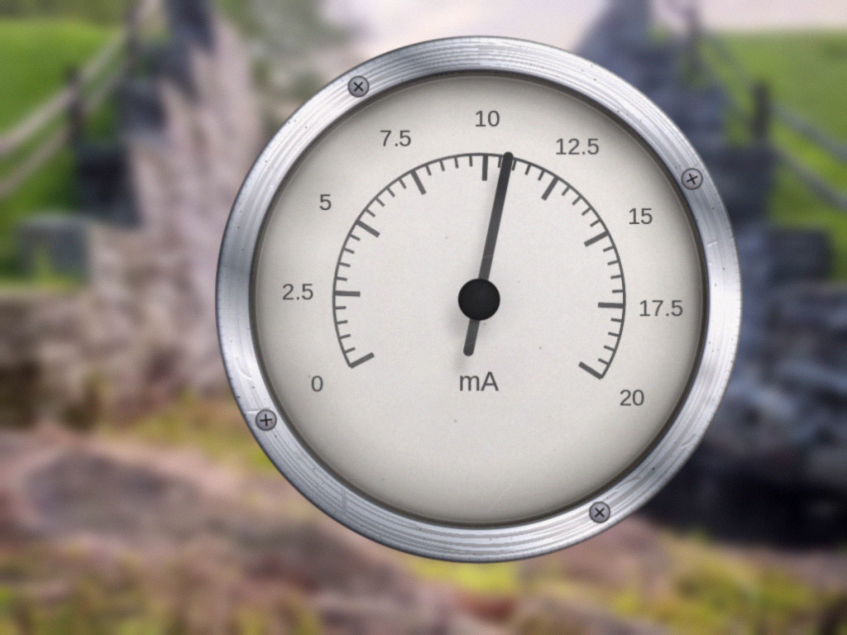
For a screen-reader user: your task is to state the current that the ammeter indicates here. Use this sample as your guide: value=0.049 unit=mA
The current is value=10.75 unit=mA
